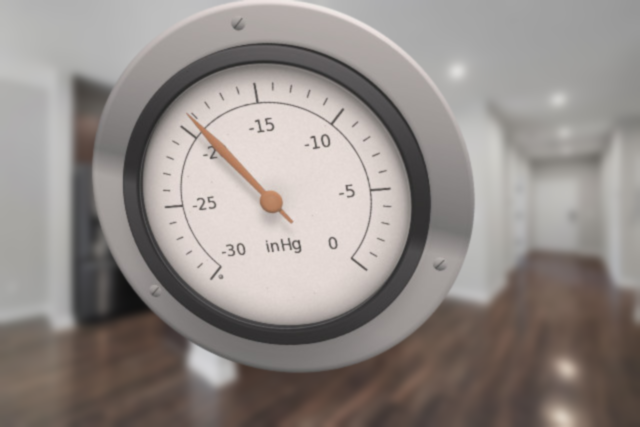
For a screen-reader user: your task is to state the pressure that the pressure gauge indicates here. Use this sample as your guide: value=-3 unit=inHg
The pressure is value=-19 unit=inHg
